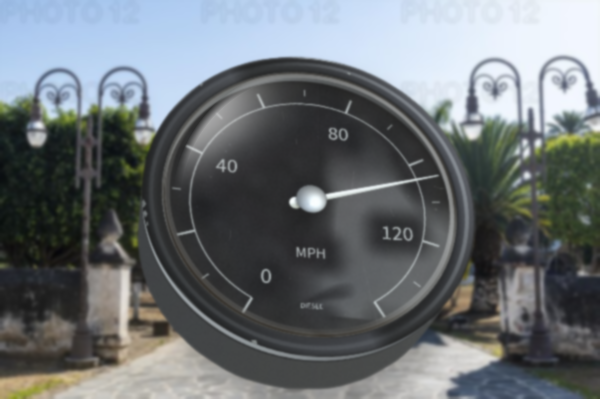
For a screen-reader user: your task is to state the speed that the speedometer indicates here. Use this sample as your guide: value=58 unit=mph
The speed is value=105 unit=mph
